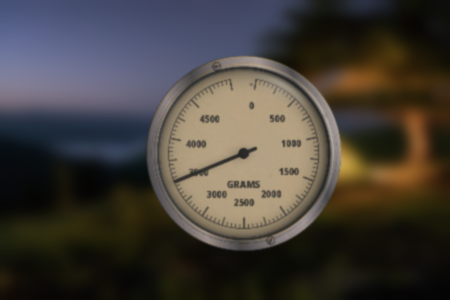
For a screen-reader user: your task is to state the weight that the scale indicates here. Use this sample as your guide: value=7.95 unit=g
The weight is value=3500 unit=g
